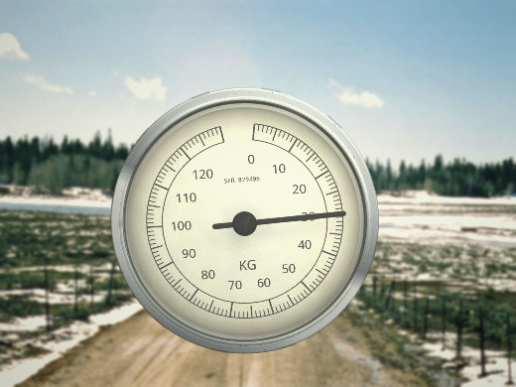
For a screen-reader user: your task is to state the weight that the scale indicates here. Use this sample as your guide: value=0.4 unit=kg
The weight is value=30 unit=kg
